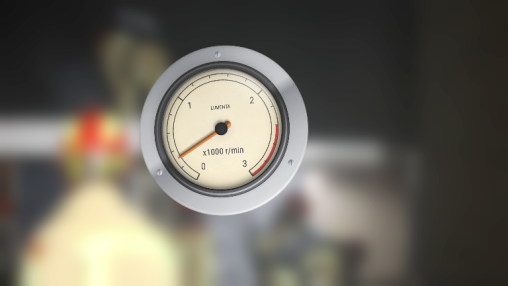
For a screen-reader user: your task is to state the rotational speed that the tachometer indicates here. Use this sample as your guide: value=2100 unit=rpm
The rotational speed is value=300 unit=rpm
